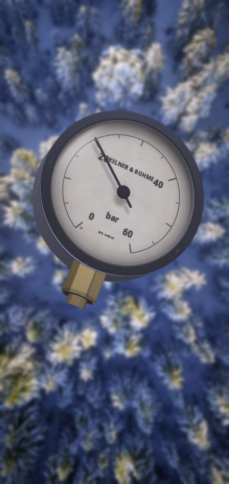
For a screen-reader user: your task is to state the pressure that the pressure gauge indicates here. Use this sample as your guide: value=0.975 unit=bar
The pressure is value=20 unit=bar
